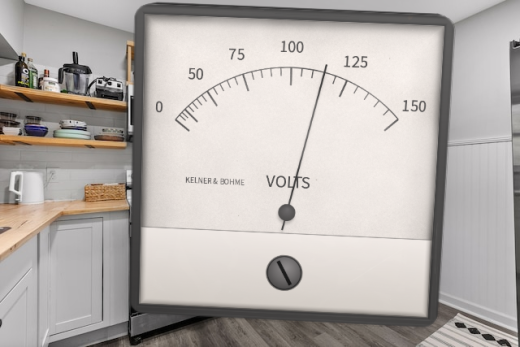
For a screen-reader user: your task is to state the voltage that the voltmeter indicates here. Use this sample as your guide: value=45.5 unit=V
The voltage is value=115 unit=V
